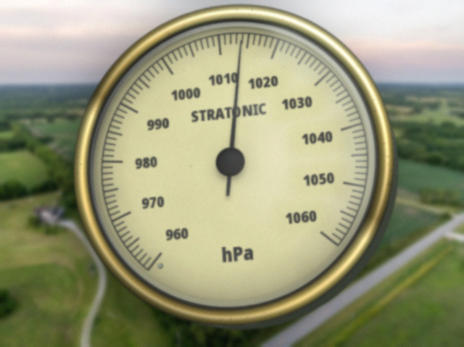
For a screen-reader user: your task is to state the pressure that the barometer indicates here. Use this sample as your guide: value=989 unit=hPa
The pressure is value=1014 unit=hPa
